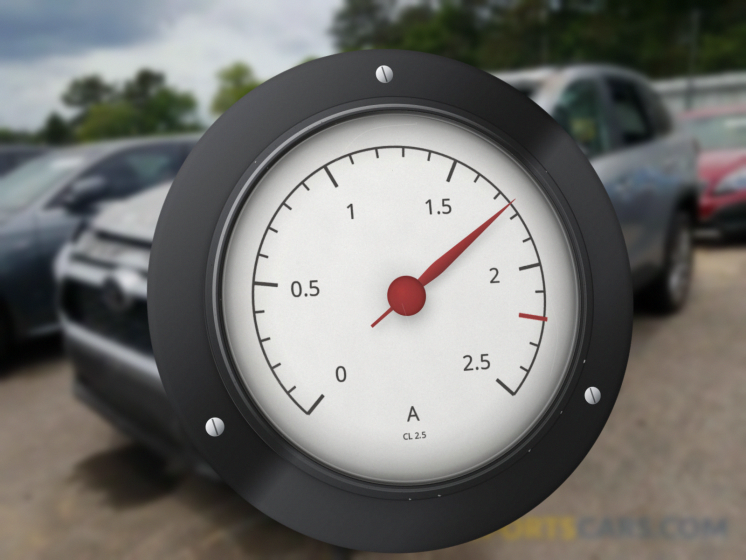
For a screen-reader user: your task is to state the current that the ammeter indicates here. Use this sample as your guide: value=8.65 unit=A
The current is value=1.75 unit=A
